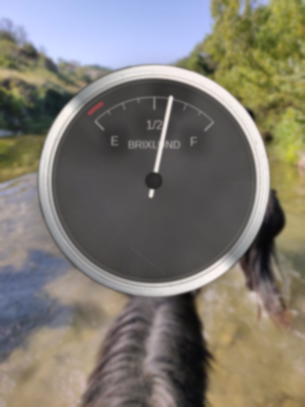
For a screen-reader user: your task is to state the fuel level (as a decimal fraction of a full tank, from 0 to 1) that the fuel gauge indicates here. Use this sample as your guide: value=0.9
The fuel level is value=0.625
